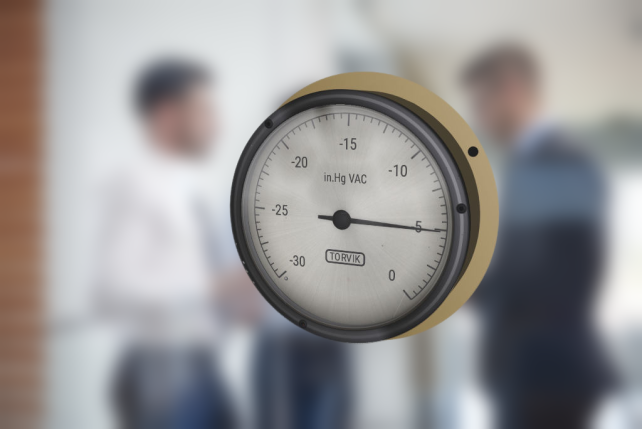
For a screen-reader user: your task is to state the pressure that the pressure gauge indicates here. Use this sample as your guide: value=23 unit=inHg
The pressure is value=-5 unit=inHg
